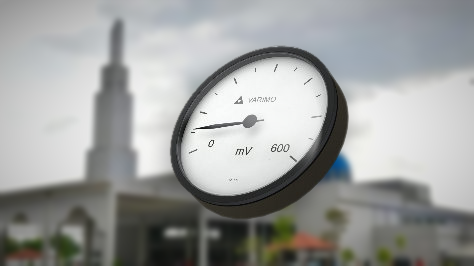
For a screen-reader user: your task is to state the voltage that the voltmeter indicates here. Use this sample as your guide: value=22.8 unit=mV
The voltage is value=50 unit=mV
